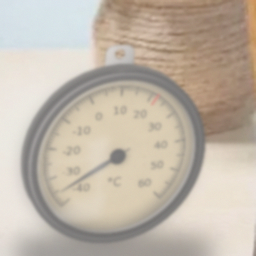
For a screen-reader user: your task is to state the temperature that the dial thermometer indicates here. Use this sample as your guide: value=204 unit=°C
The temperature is value=-35 unit=°C
